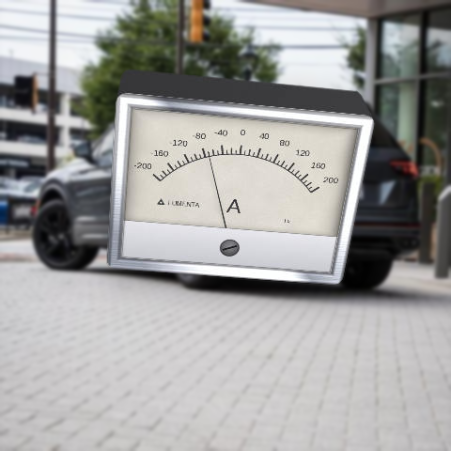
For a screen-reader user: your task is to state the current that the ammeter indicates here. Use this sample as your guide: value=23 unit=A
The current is value=-70 unit=A
